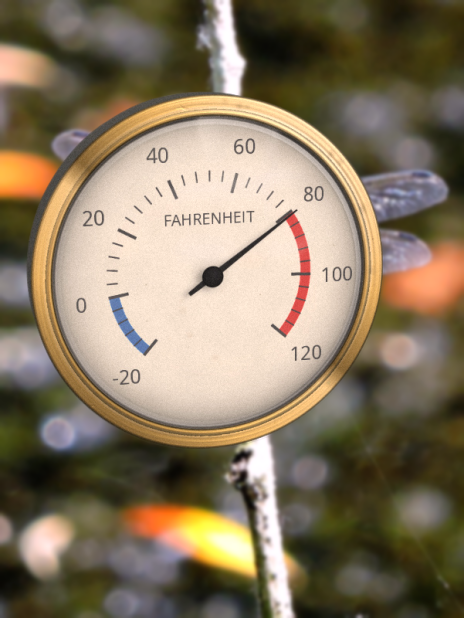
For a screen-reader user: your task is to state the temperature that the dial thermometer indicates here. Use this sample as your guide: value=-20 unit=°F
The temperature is value=80 unit=°F
